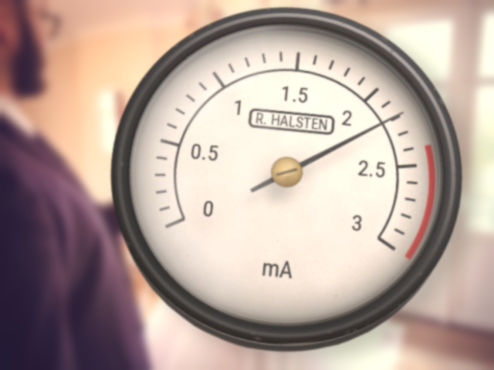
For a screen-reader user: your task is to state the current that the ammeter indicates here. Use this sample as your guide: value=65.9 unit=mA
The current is value=2.2 unit=mA
